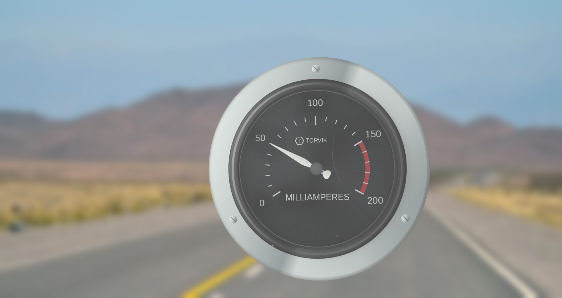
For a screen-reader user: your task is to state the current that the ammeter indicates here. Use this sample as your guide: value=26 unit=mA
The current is value=50 unit=mA
